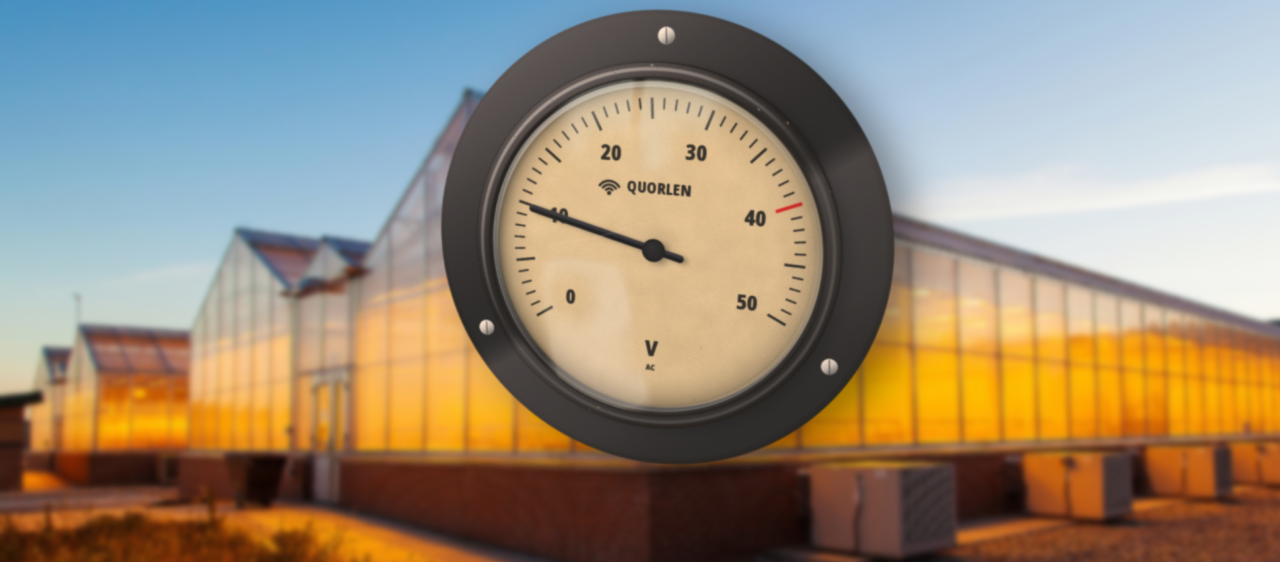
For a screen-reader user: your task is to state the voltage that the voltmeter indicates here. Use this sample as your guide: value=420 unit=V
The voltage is value=10 unit=V
